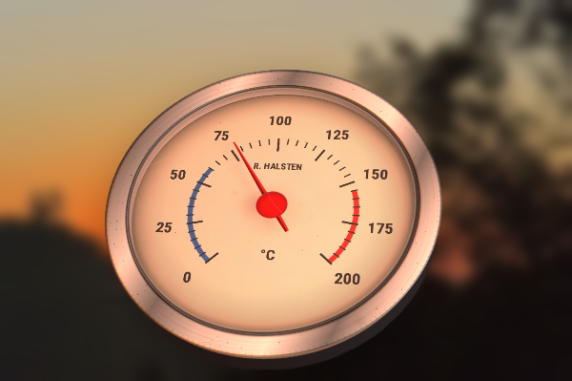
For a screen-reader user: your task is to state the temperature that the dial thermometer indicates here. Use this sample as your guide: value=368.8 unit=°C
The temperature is value=77.5 unit=°C
